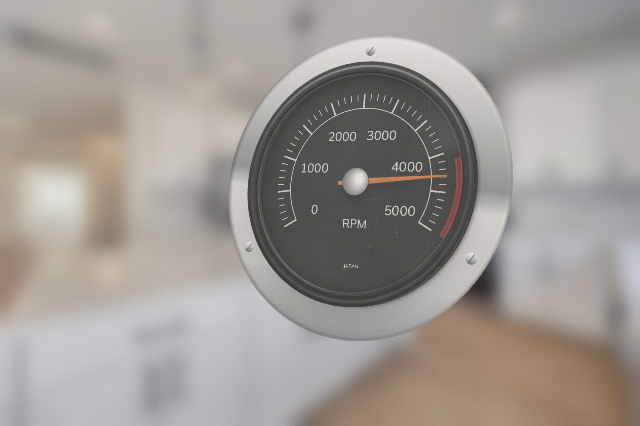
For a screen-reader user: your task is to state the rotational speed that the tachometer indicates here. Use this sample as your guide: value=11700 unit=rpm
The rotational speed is value=4300 unit=rpm
